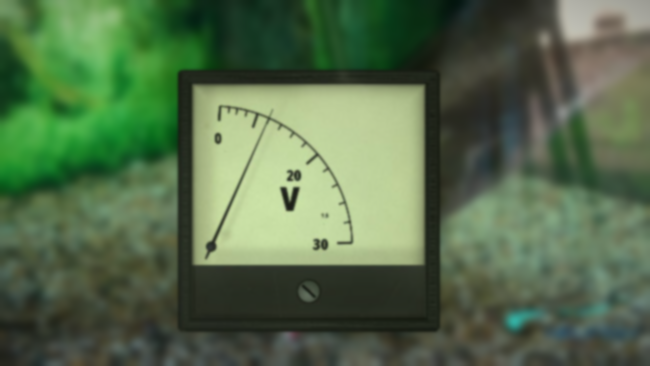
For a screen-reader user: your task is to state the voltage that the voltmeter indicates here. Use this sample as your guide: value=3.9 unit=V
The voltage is value=12 unit=V
